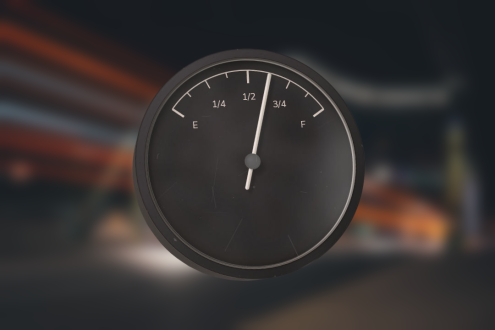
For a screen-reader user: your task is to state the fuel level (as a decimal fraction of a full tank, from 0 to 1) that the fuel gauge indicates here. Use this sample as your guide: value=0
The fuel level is value=0.625
